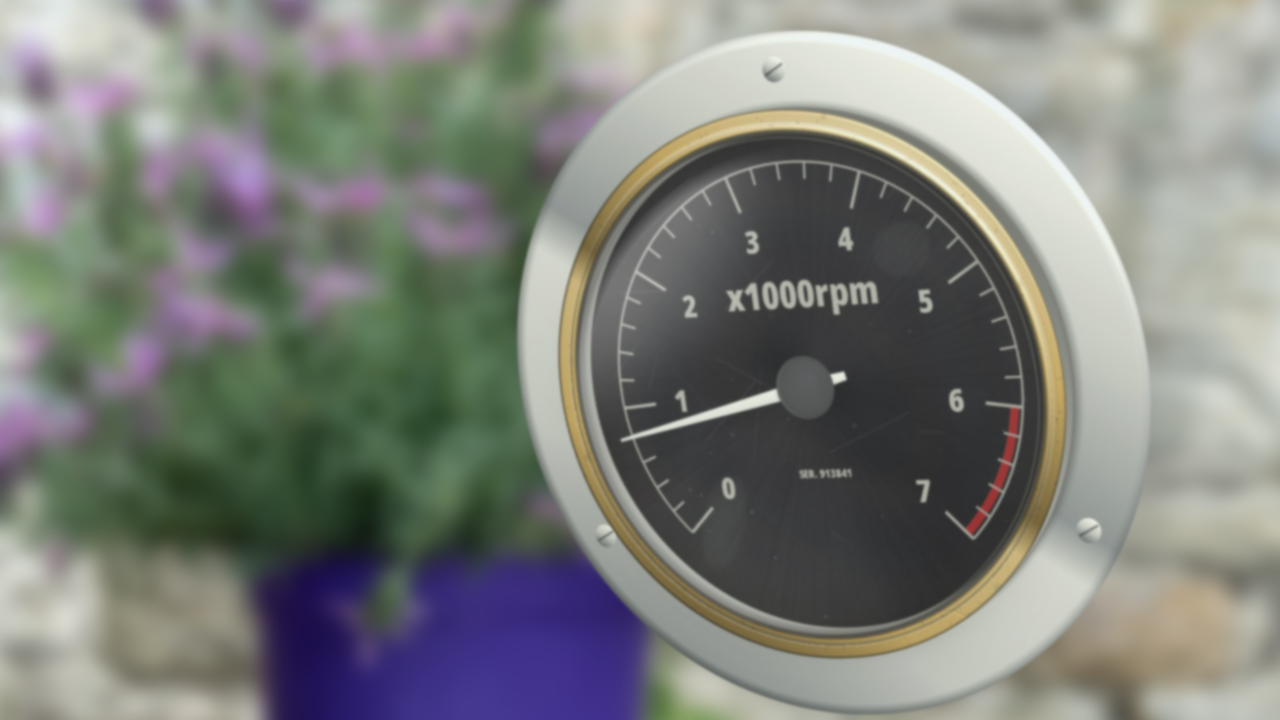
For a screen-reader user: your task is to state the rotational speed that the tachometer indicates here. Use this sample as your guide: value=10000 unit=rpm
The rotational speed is value=800 unit=rpm
